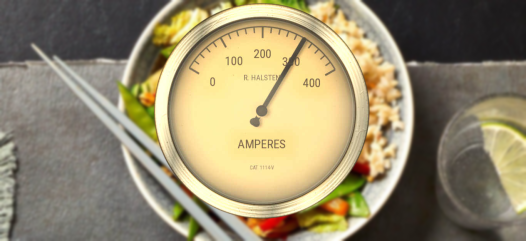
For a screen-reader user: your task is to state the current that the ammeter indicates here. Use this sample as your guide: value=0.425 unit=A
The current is value=300 unit=A
